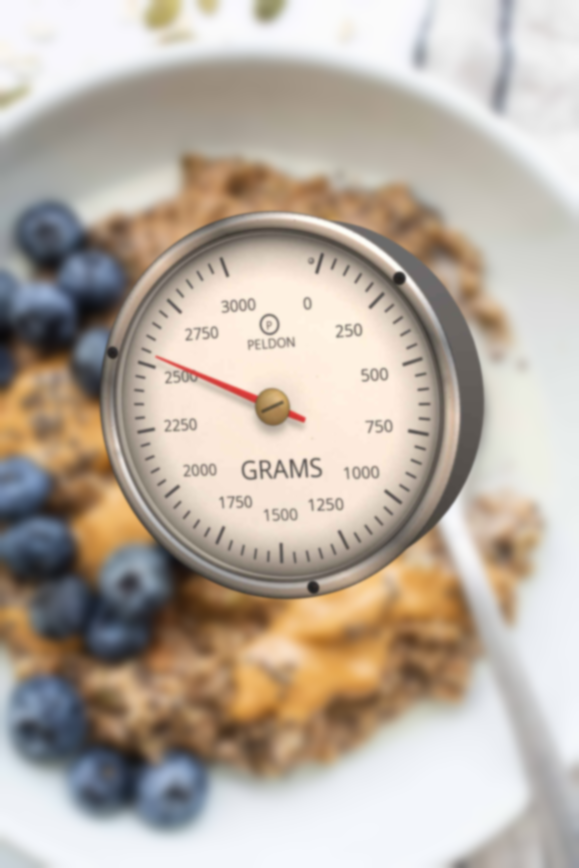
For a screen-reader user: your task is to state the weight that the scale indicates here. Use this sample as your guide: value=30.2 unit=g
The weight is value=2550 unit=g
